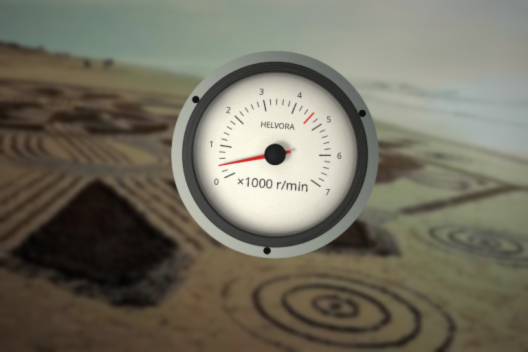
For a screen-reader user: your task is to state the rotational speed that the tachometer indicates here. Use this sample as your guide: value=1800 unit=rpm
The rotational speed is value=400 unit=rpm
